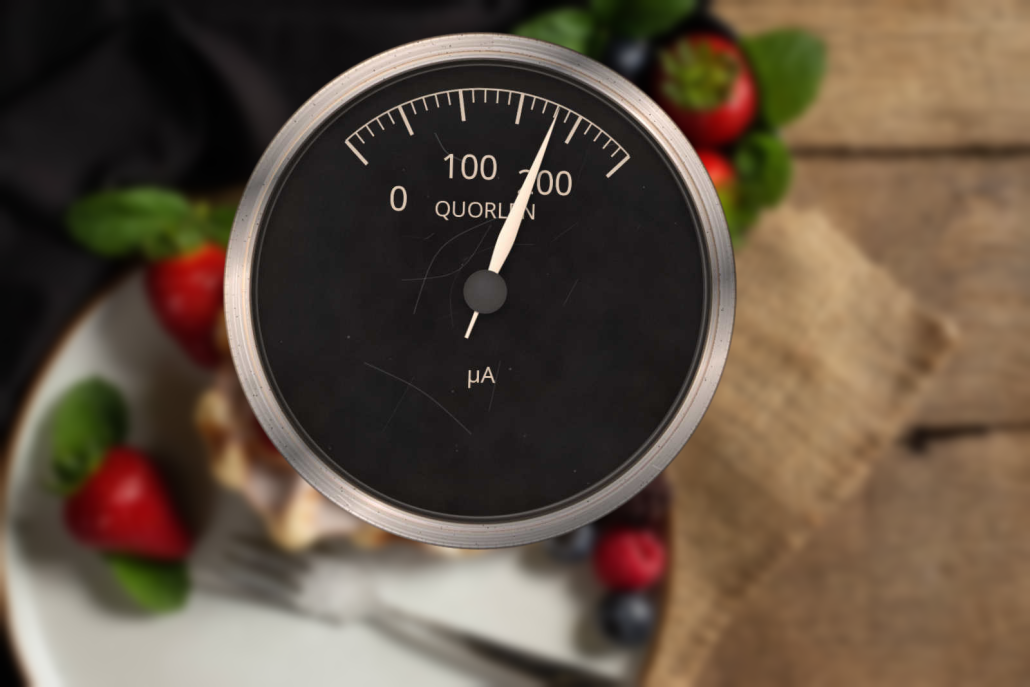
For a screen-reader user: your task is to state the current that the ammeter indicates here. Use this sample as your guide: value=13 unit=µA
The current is value=180 unit=µA
